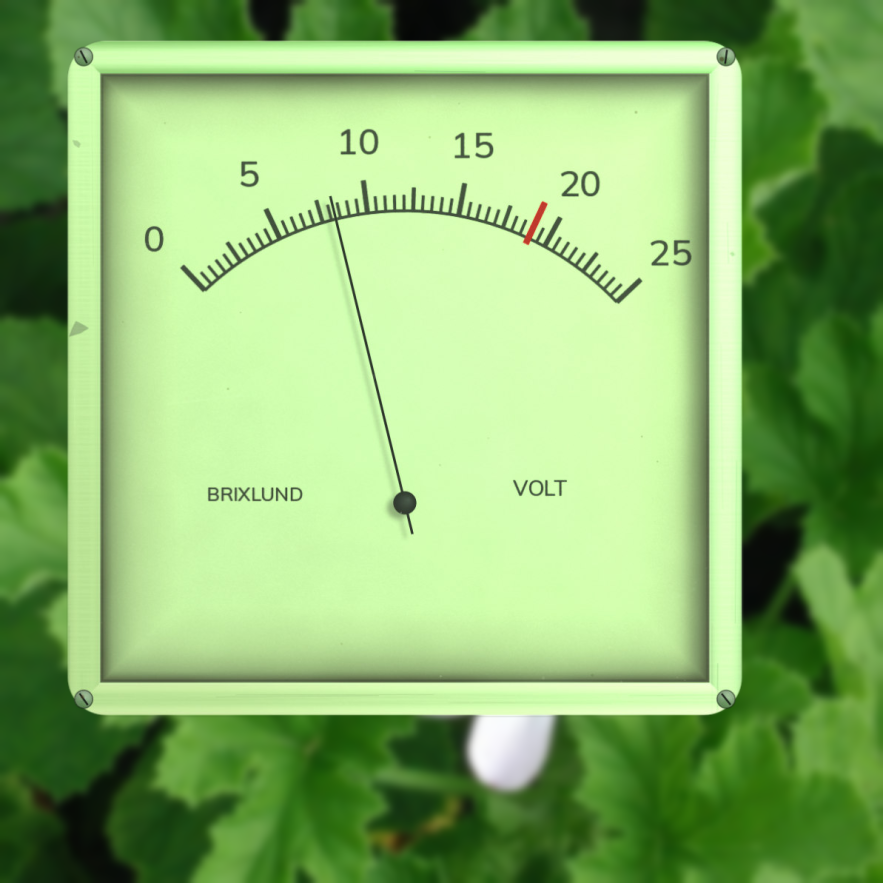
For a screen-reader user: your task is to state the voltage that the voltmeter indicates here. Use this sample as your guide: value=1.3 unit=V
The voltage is value=8.25 unit=V
